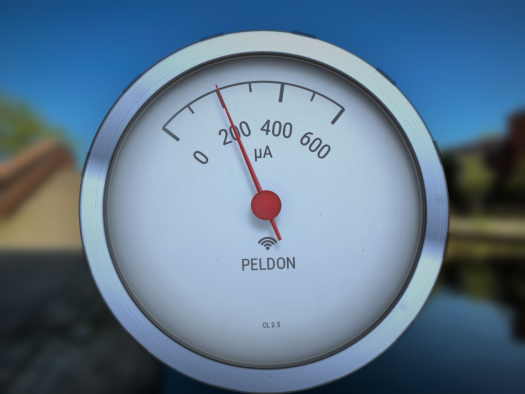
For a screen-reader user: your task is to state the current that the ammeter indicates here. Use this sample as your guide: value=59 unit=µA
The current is value=200 unit=µA
